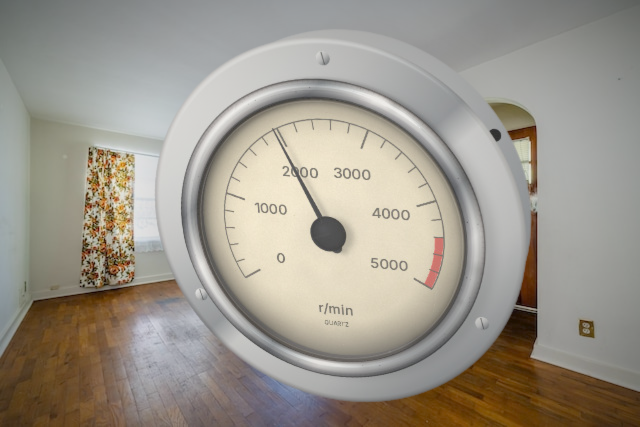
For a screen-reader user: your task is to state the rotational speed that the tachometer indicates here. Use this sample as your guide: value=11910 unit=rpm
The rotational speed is value=2000 unit=rpm
